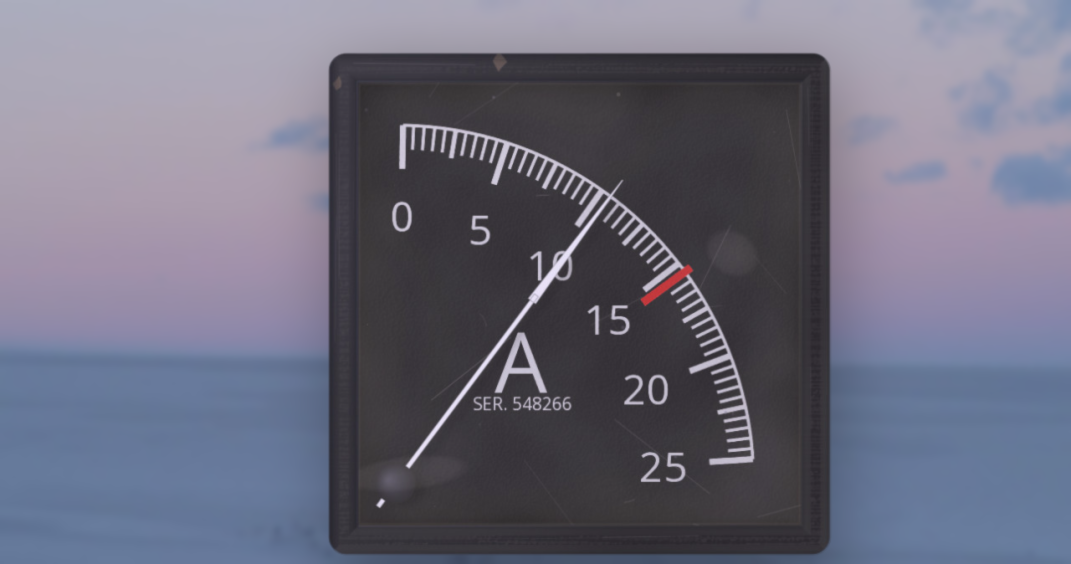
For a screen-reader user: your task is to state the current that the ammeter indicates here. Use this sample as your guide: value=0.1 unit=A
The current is value=10.5 unit=A
